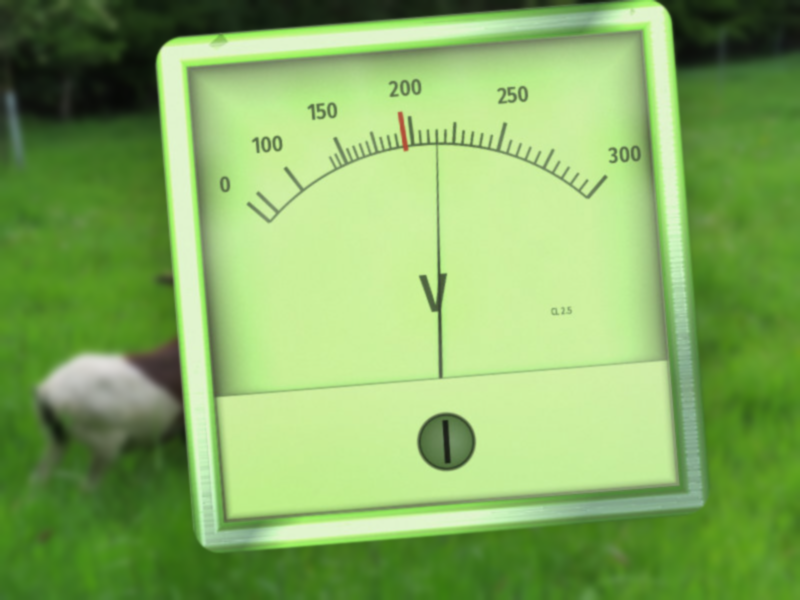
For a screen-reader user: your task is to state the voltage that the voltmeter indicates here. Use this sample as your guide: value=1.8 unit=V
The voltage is value=215 unit=V
